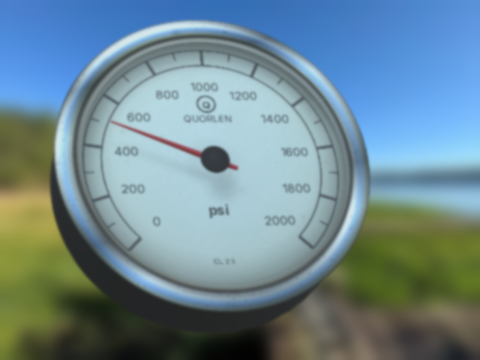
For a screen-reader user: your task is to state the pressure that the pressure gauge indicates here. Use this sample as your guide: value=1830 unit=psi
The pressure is value=500 unit=psi
